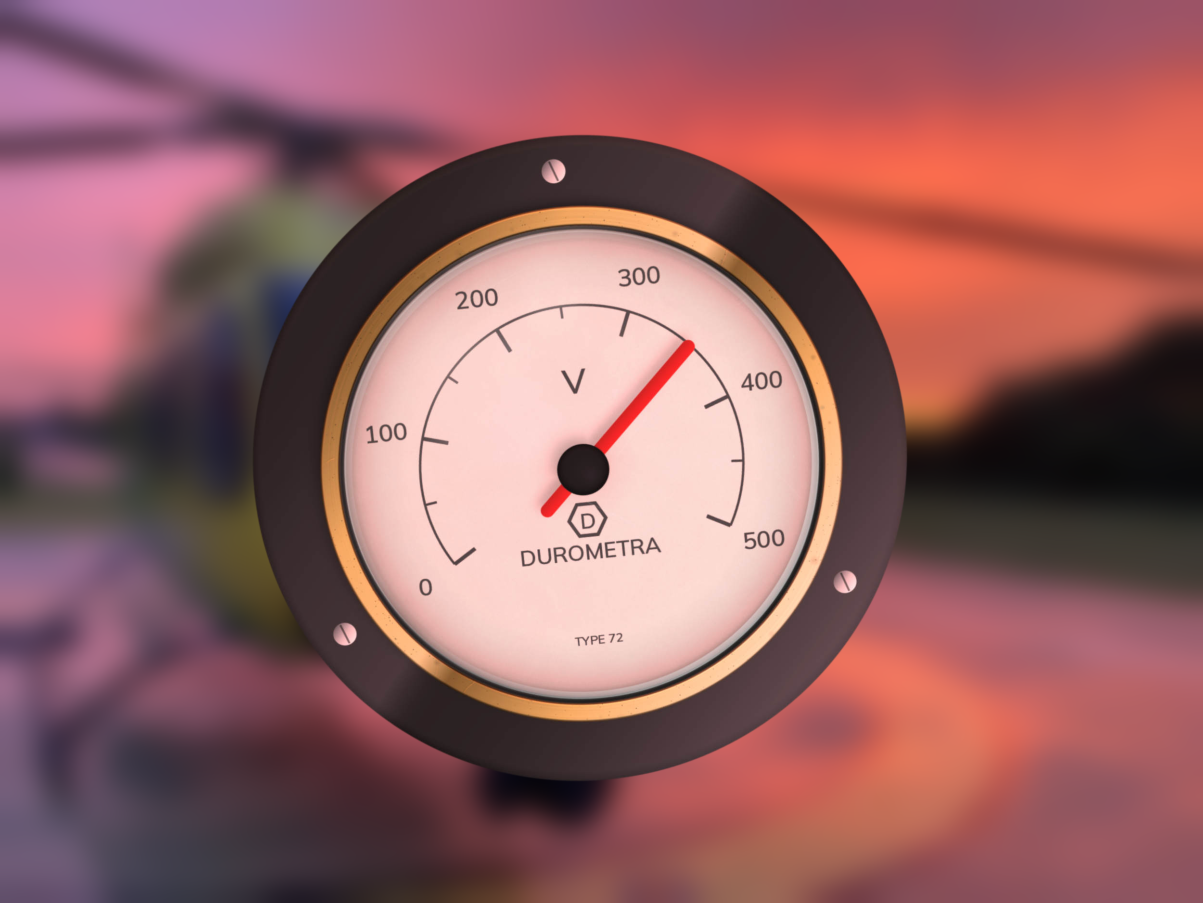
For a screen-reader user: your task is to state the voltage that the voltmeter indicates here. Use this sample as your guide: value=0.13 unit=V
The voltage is value=350 unit=V
